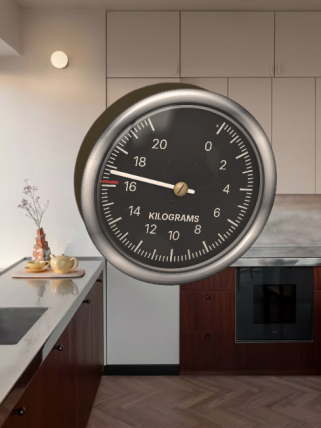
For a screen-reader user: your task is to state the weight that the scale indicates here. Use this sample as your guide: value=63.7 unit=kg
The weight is value=16.8 unit=kg
